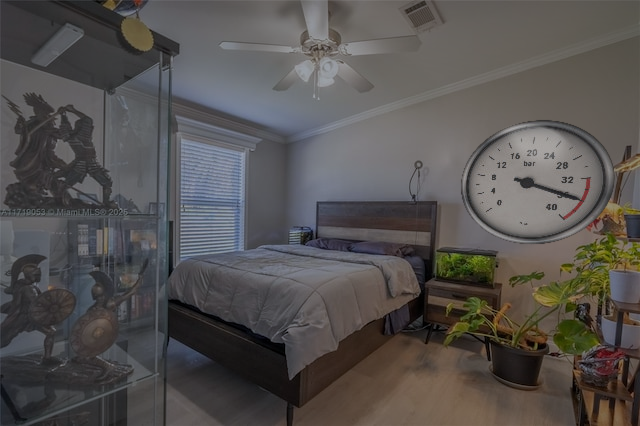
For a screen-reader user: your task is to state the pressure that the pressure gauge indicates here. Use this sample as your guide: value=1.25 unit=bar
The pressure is value=36 unit=bar
